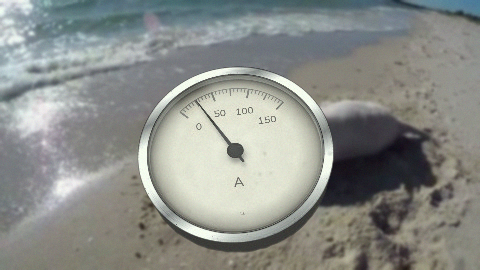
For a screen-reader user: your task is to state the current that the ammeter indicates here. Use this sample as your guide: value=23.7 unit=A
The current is value=25 unit=A
